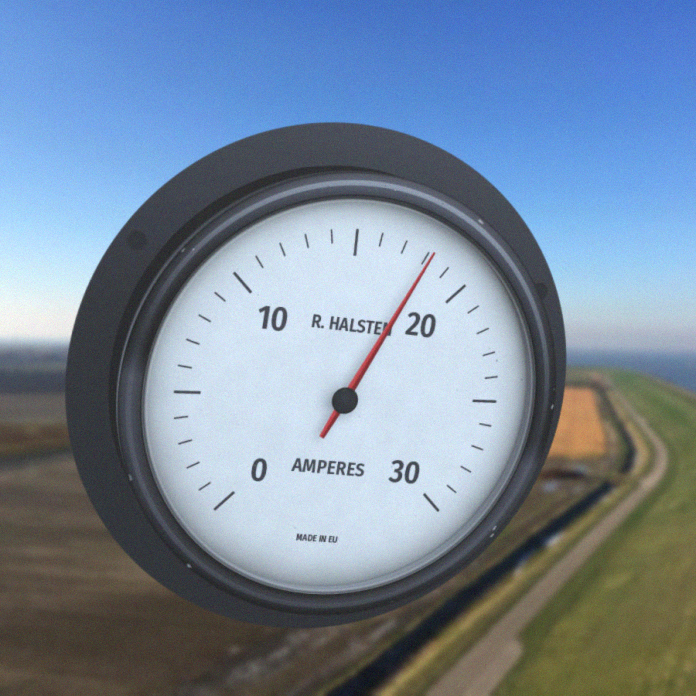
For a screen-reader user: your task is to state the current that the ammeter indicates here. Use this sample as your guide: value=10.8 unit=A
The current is value=18 unit=A
